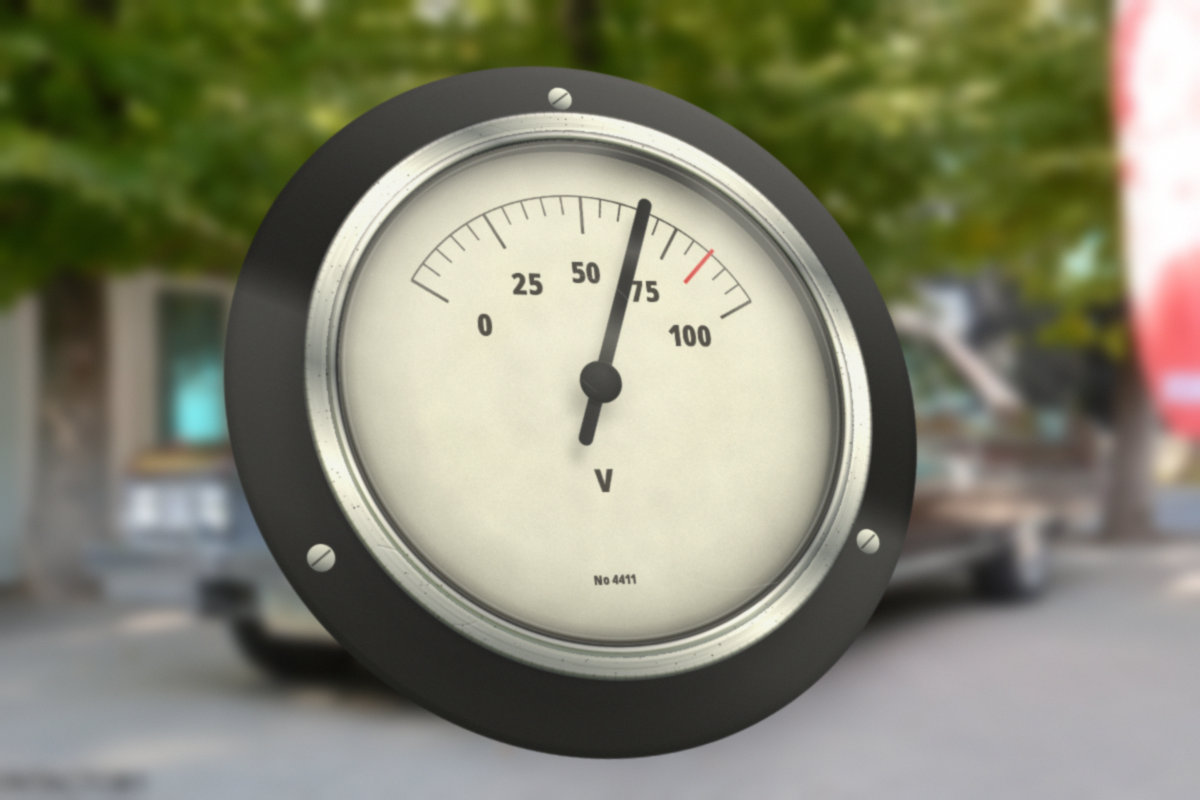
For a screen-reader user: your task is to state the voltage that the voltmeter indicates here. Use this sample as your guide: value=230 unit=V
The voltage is value=65 unit=V
